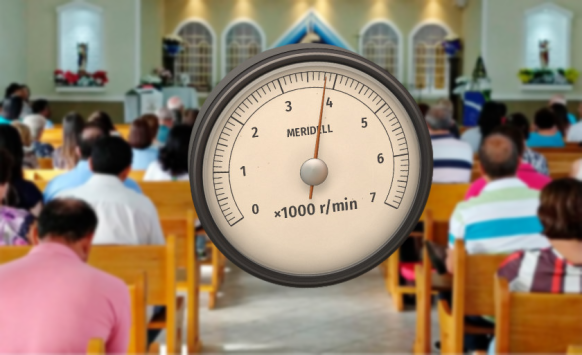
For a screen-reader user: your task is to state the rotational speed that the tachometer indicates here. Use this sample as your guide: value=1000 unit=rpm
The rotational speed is value=3800 unit=rpm
